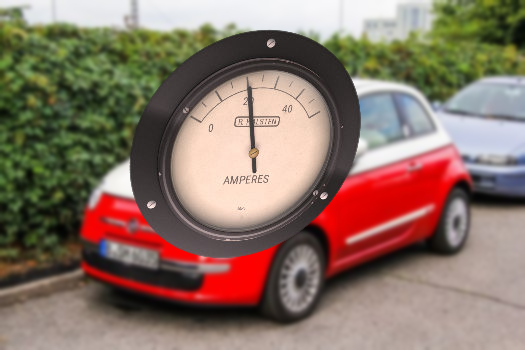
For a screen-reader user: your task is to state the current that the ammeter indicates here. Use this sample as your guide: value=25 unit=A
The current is value=20 unit=A
